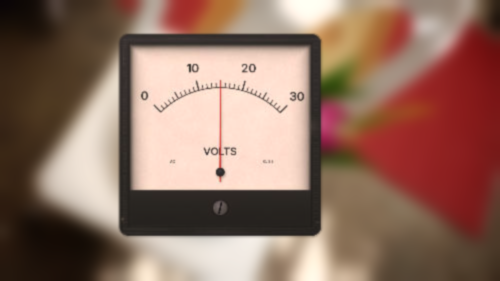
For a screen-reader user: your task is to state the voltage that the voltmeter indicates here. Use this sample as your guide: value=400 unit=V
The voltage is value=15 unit=V
